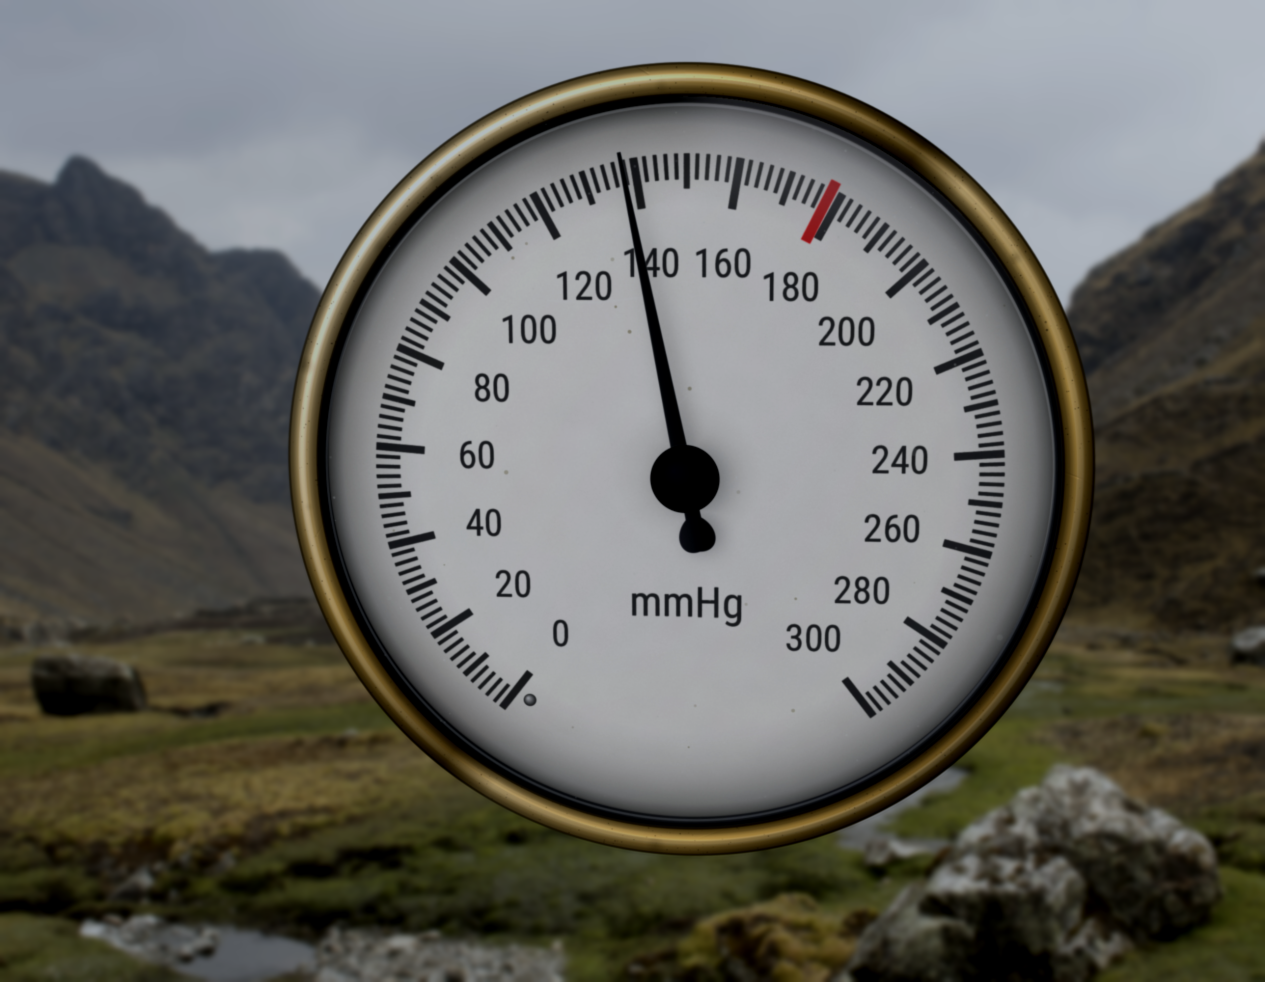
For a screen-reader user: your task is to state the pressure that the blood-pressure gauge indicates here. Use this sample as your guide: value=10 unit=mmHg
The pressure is value=138 unit=mmHg
